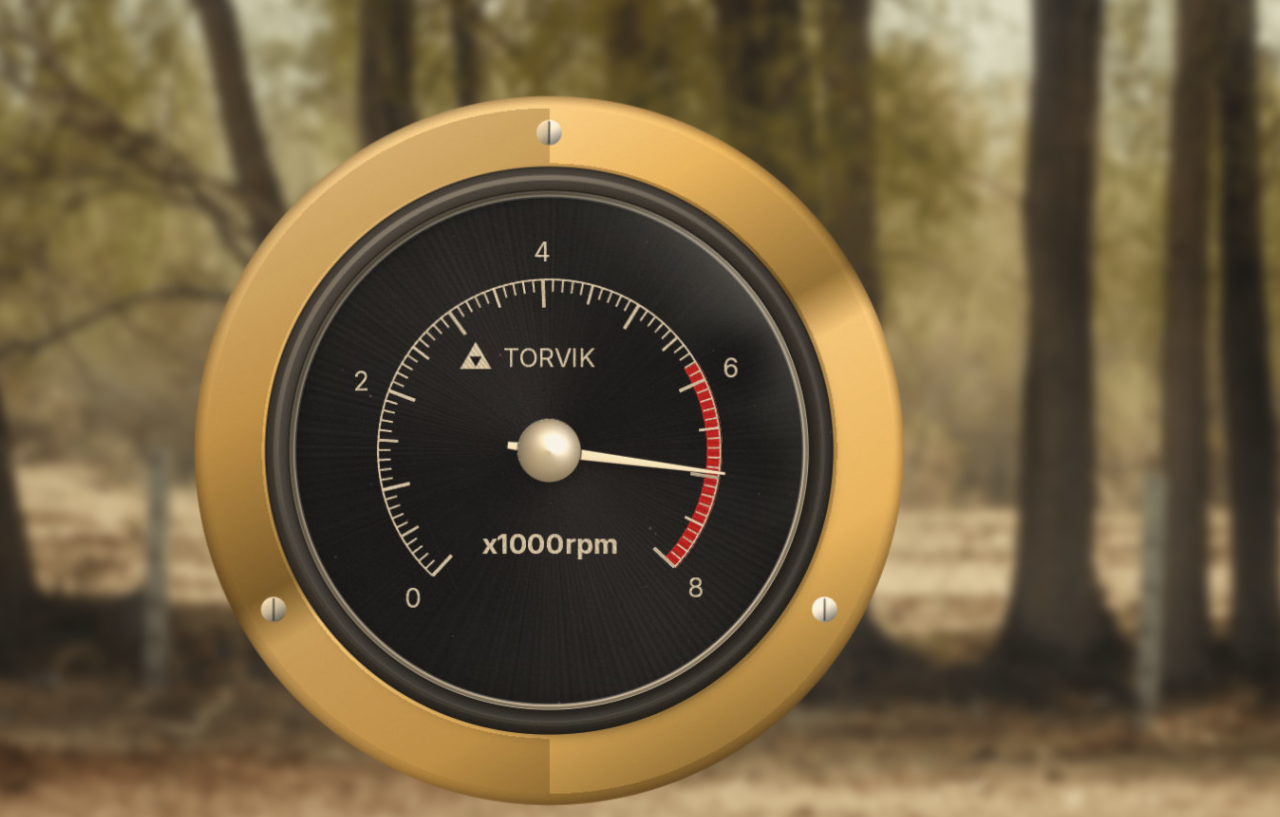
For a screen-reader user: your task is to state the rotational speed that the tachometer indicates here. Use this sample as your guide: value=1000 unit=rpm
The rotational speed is value=6950 unit=rpm
